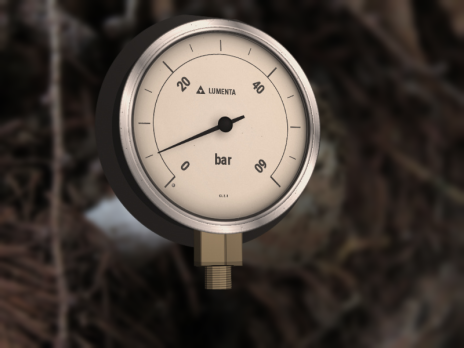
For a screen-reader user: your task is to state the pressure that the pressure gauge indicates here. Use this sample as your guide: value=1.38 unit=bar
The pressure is value=5 unit=bar
